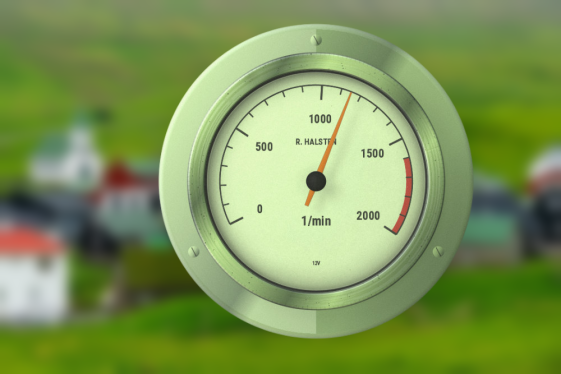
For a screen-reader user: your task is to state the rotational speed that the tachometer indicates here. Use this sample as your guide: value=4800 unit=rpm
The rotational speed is value=1150 unit=rpm
